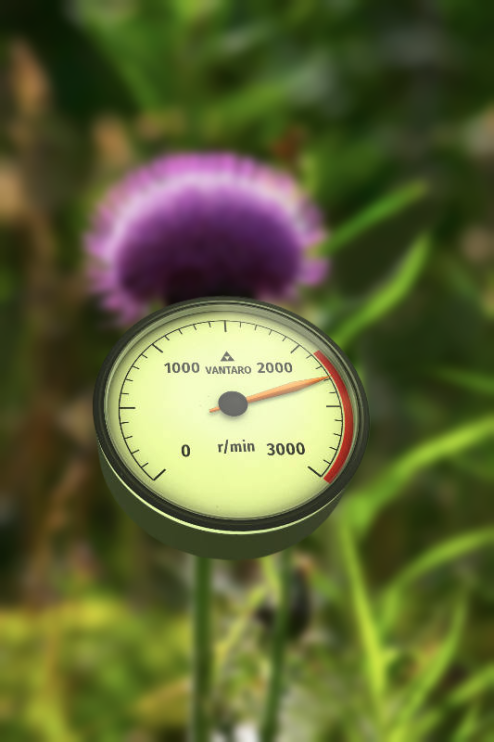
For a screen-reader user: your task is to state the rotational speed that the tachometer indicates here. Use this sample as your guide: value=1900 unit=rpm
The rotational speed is value=2300 unit=rpm
